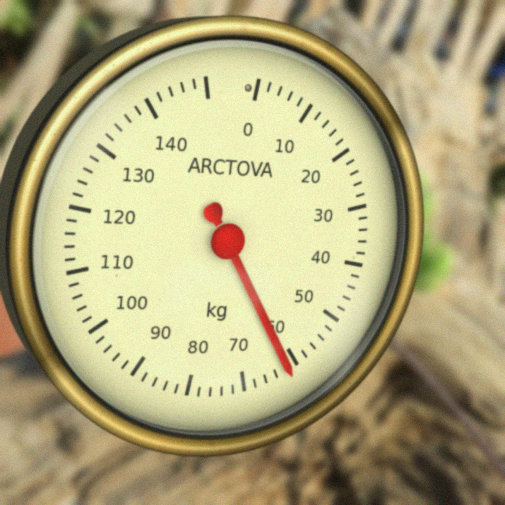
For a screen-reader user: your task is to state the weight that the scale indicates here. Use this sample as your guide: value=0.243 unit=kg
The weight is value=62 unit=kg
